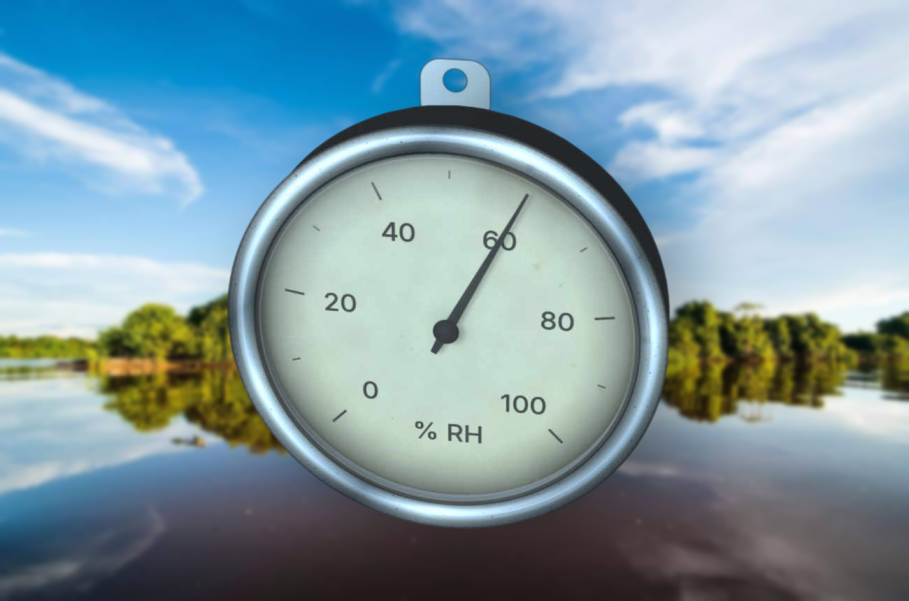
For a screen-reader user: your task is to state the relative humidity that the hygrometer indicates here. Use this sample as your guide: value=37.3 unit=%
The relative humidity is value=60 unit=%
